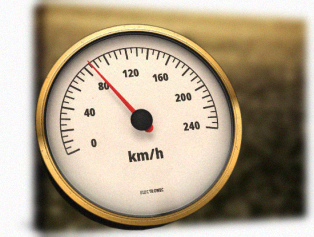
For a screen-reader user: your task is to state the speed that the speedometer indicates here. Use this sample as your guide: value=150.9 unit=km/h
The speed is value=85 unit=km/h
